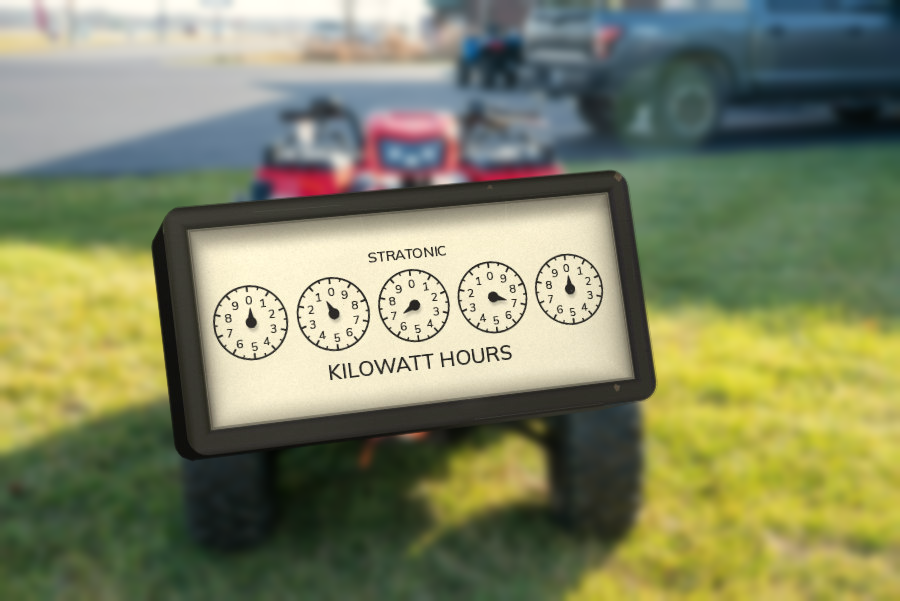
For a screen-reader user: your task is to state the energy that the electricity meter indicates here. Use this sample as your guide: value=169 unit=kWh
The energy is value=670 unit=kWh
